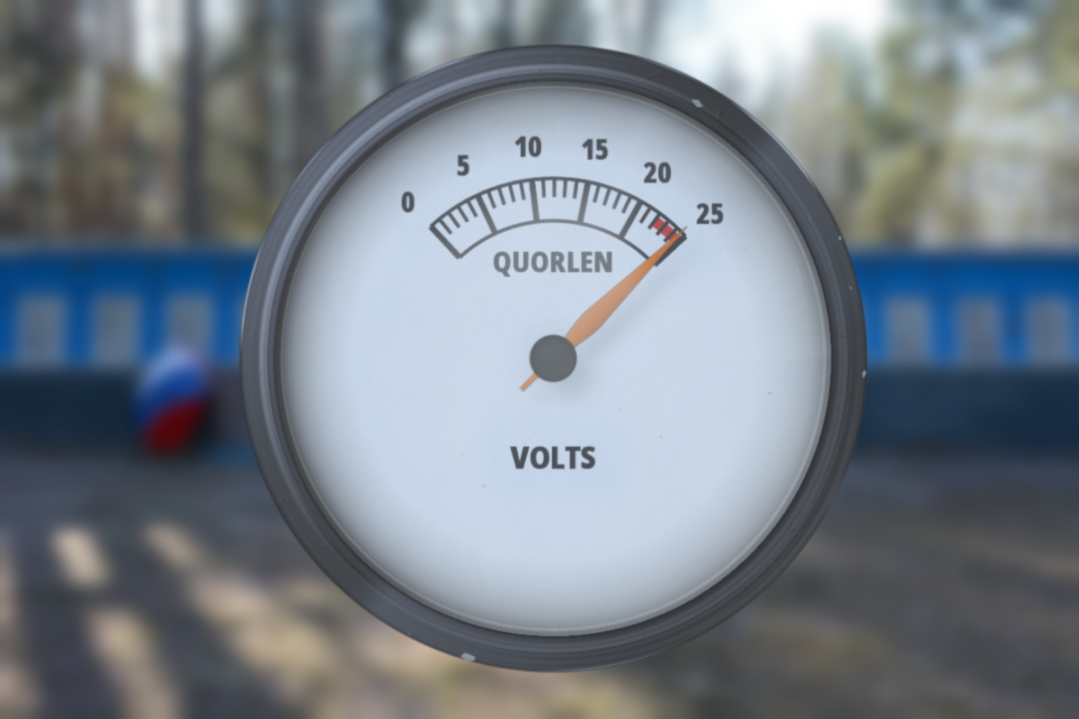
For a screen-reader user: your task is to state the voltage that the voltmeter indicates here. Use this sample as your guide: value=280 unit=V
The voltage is value=24.5 unit=V
